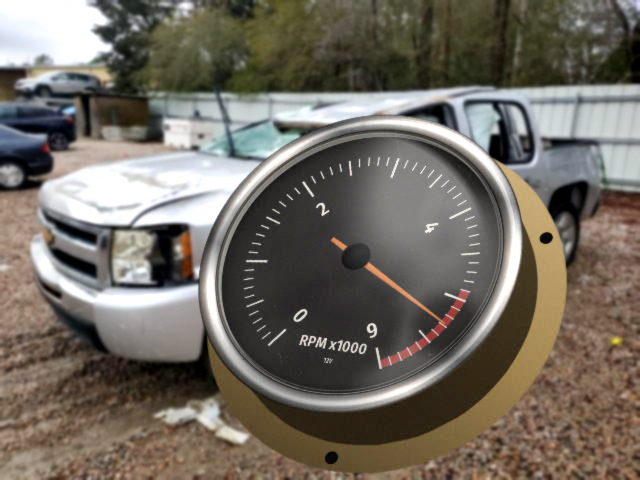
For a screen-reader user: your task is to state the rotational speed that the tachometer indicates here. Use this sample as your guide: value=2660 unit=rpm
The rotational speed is value=5300 unit=rpm
